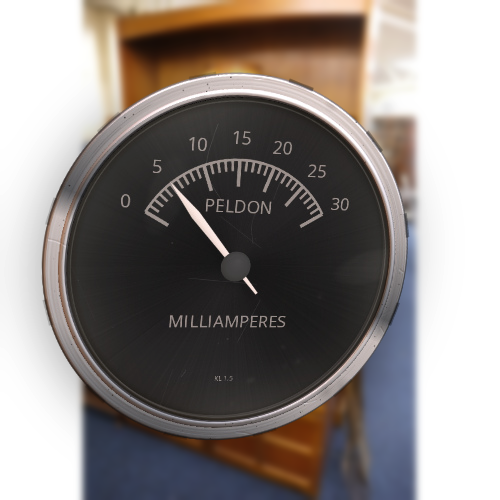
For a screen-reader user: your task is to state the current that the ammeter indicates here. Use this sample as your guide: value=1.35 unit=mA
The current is value=5 unit=mA
